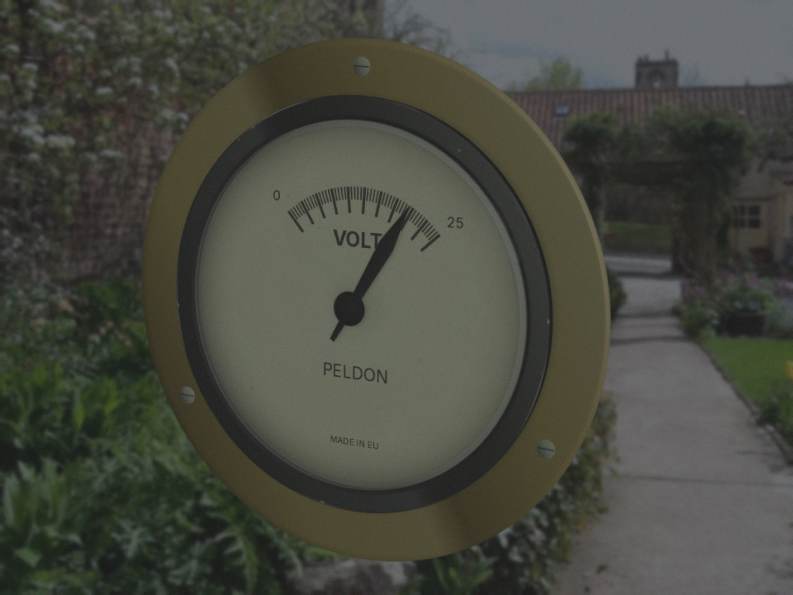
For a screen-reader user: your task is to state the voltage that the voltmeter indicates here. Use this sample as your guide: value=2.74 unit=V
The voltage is value=20 unit=V
